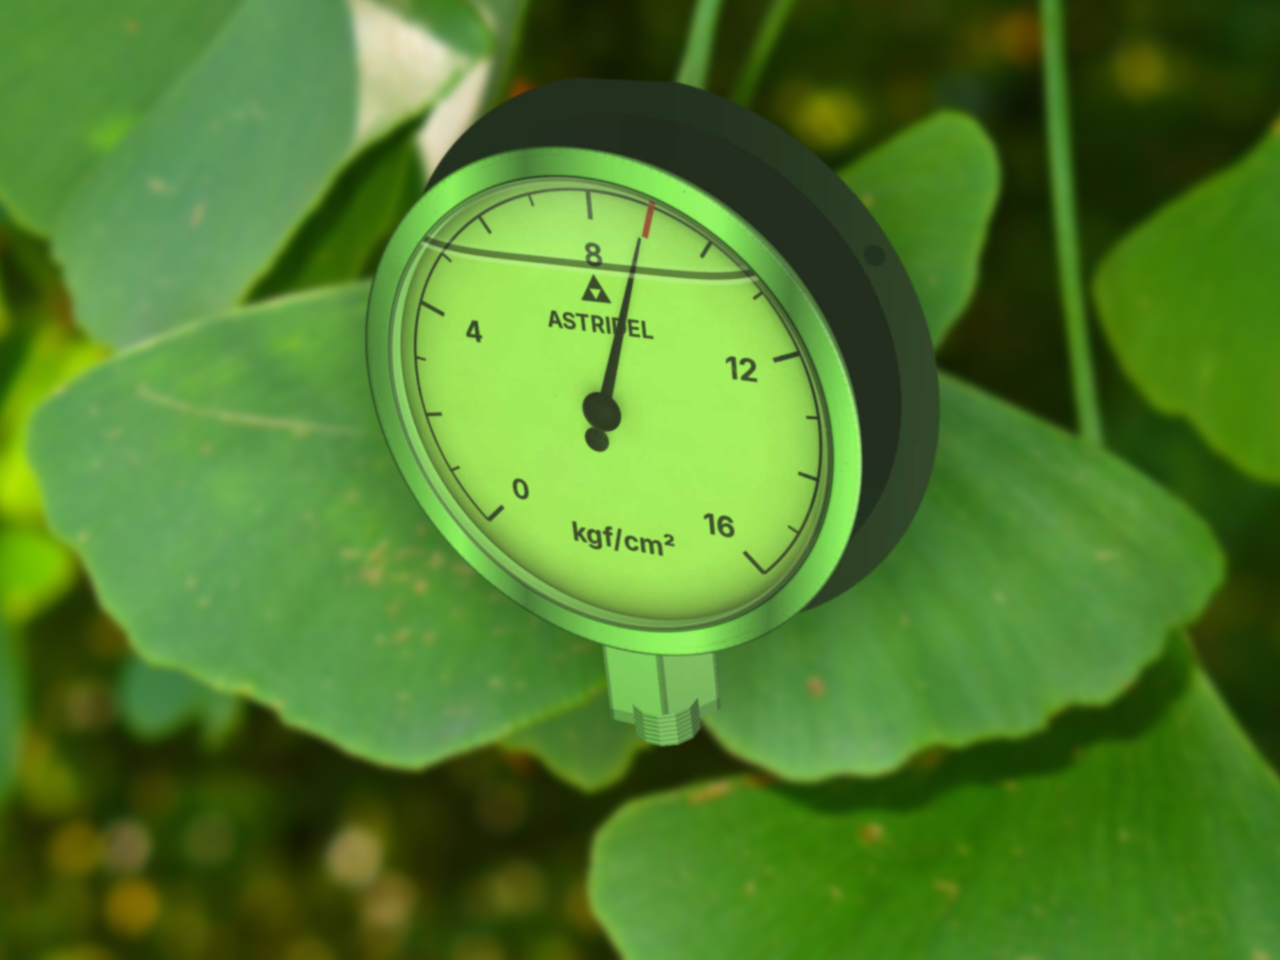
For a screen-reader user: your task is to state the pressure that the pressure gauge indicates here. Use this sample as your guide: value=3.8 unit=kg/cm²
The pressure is value=9 unit=kg/cm²
